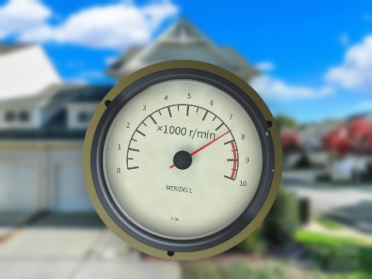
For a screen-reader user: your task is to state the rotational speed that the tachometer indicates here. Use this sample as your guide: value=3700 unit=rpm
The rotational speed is value=7500 unit=rpm
